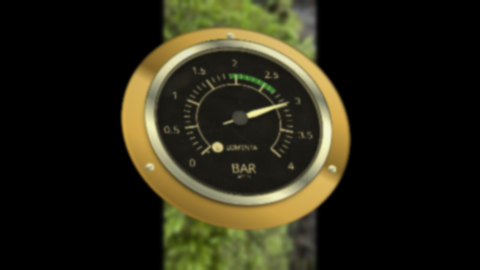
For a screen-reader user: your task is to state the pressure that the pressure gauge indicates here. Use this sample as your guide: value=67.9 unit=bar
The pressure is value=3 unit=bar
